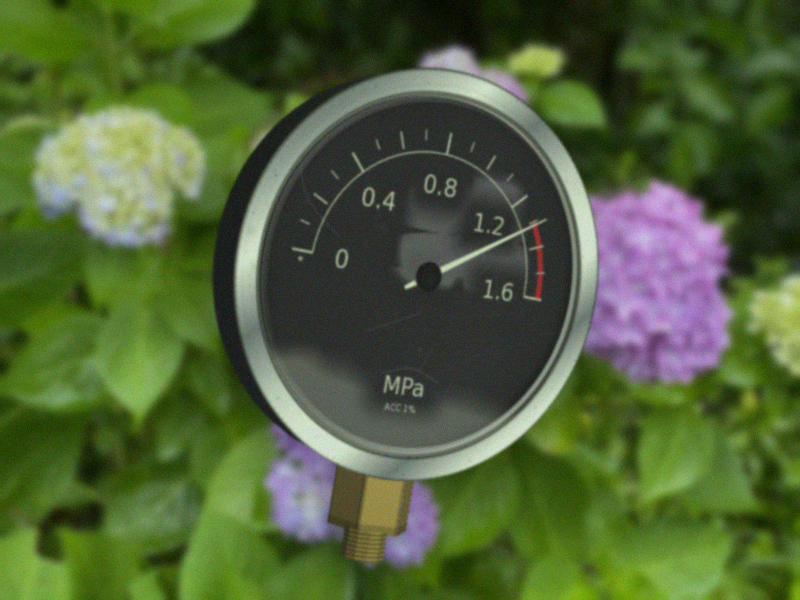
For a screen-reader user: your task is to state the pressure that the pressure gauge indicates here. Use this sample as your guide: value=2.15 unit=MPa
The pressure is value=1.3 unit=MPa
